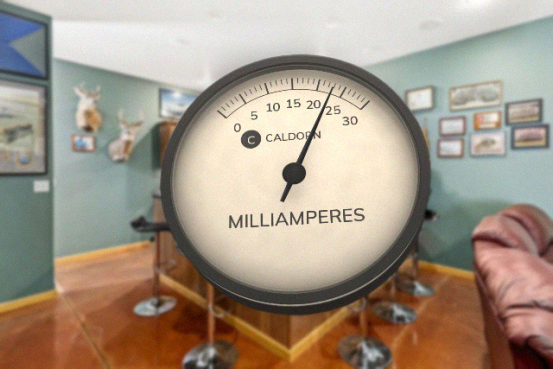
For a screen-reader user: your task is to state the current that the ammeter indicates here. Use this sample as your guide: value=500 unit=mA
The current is value=23 unit=mA
